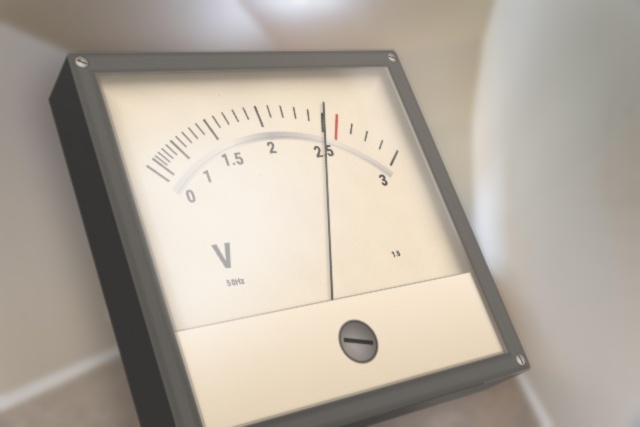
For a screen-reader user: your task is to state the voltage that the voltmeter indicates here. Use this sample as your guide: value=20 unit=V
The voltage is value=2.5 unit=V
